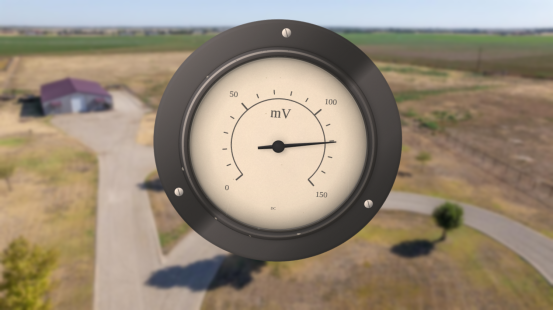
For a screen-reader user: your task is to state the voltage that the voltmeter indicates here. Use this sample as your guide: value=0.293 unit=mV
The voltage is value=120 unit=mV
